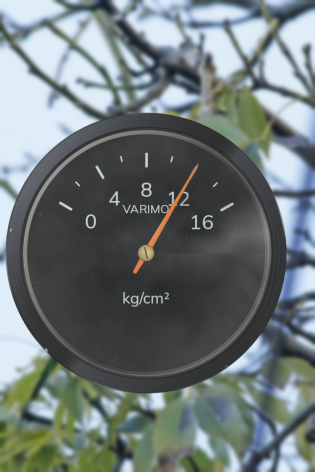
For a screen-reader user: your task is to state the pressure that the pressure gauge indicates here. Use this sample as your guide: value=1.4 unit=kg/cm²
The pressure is value=12 unit=kg/cm²
